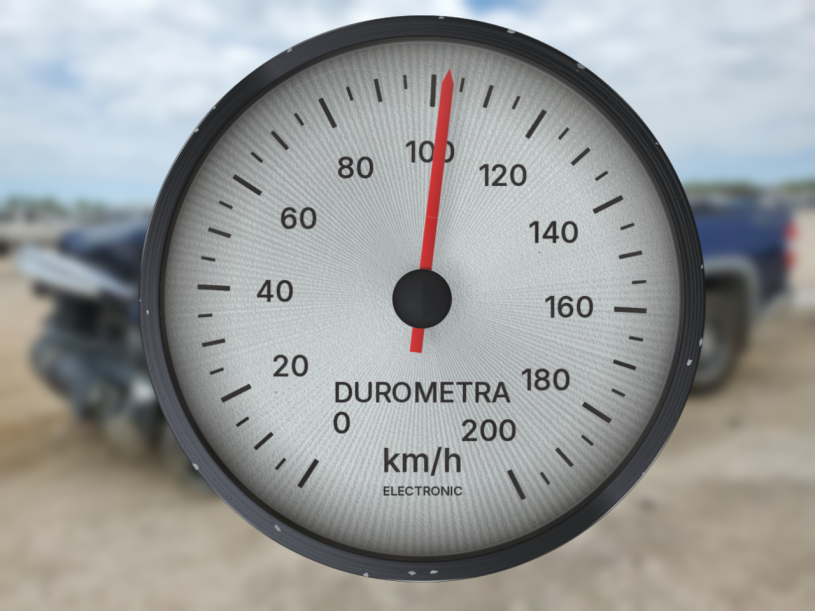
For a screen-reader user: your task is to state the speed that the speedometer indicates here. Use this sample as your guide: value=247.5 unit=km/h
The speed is value=102.5 unit=km/h
